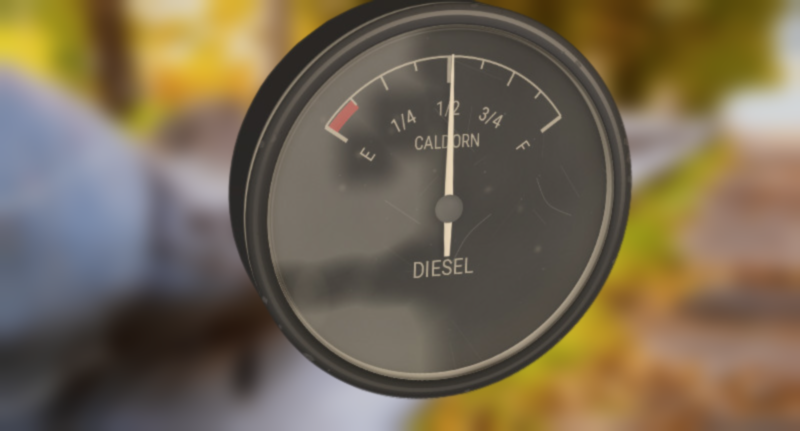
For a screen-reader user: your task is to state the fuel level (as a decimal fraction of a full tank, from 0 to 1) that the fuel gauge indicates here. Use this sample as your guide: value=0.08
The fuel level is value=0.5
